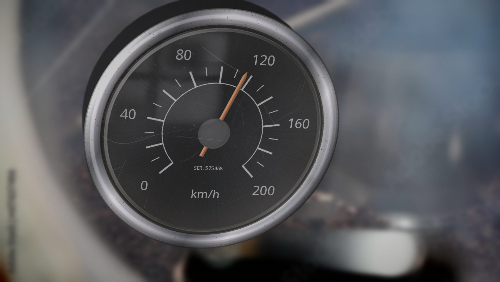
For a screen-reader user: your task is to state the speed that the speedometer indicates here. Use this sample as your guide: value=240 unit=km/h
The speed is value=115 unit=km/h
